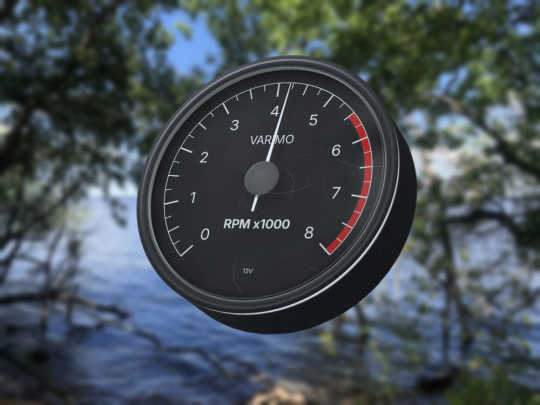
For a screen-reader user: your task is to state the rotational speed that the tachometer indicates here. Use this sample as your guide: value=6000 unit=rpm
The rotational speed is value=4250 unit=rpm
